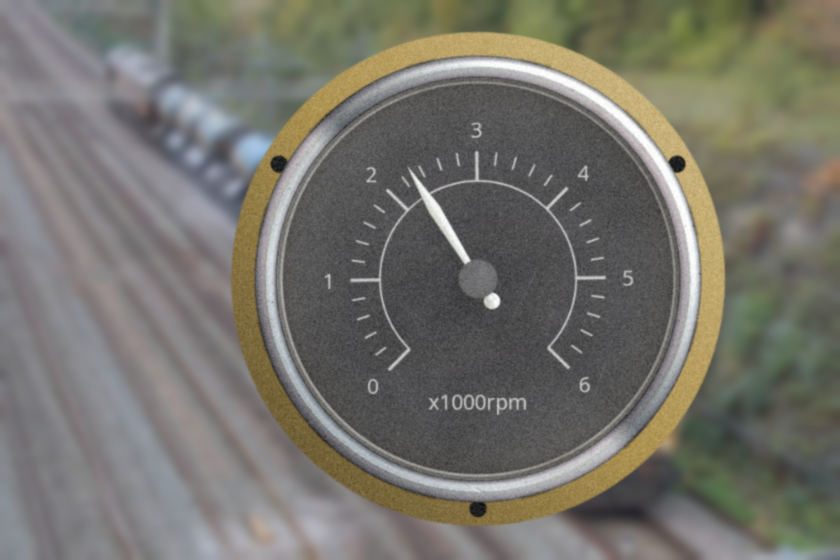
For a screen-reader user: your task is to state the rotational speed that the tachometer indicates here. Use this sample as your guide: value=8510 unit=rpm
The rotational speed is value=2300 unit=rpm
